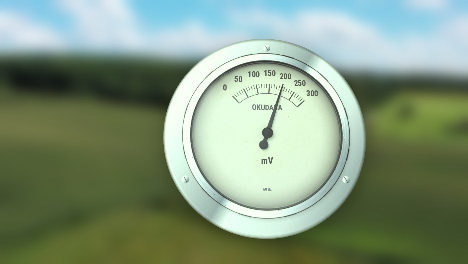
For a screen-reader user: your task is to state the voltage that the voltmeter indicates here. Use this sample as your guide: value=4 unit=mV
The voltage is value=200 unit=mV
